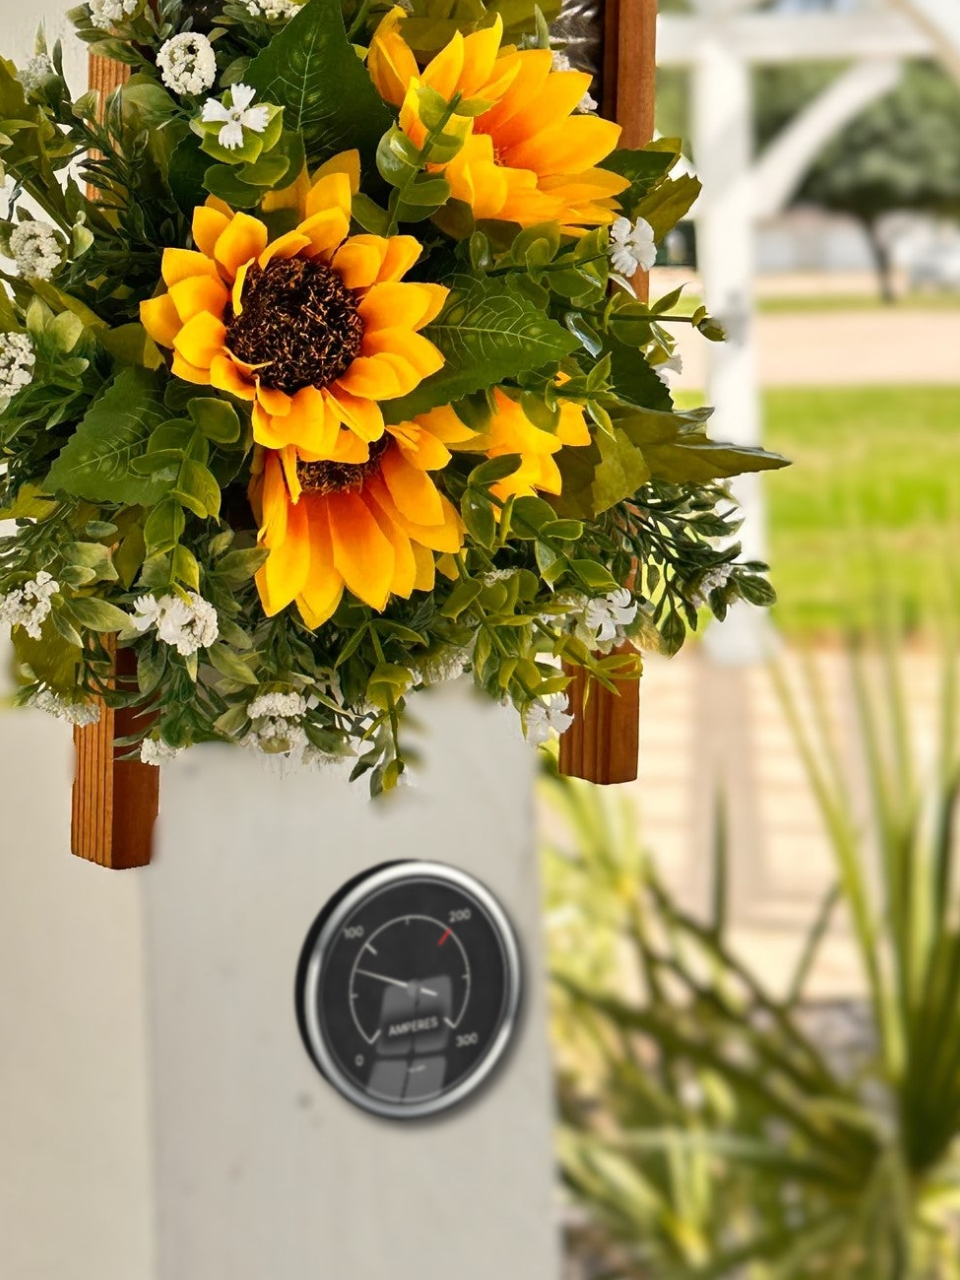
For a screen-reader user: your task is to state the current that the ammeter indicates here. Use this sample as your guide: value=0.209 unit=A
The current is value=75 unit=A
